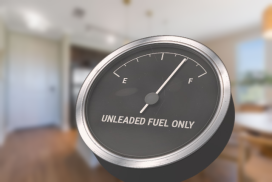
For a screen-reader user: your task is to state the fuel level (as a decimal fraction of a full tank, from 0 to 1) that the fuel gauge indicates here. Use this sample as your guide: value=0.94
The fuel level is value=0.75
